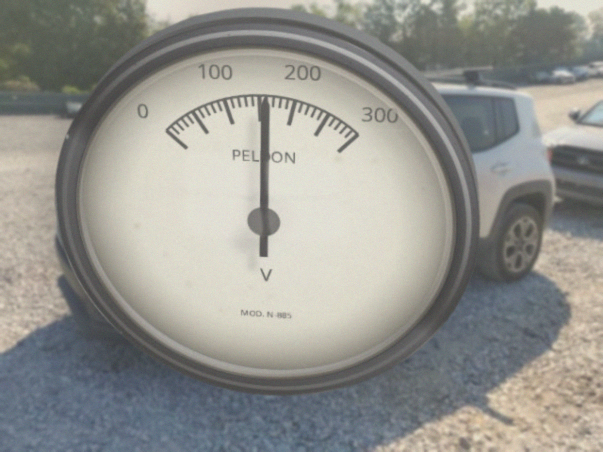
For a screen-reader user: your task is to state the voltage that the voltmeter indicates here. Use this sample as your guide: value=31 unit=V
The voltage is value=160 unit=V
